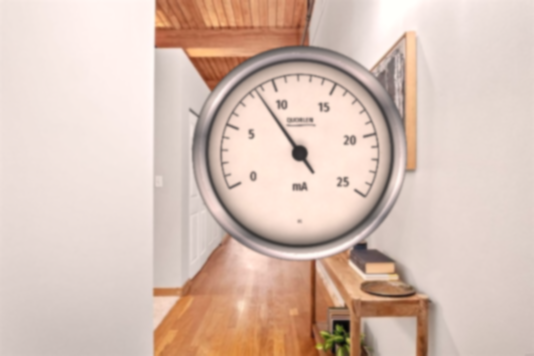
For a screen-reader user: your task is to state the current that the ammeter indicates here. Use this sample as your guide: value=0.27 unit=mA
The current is value=8.5 unit=mA
